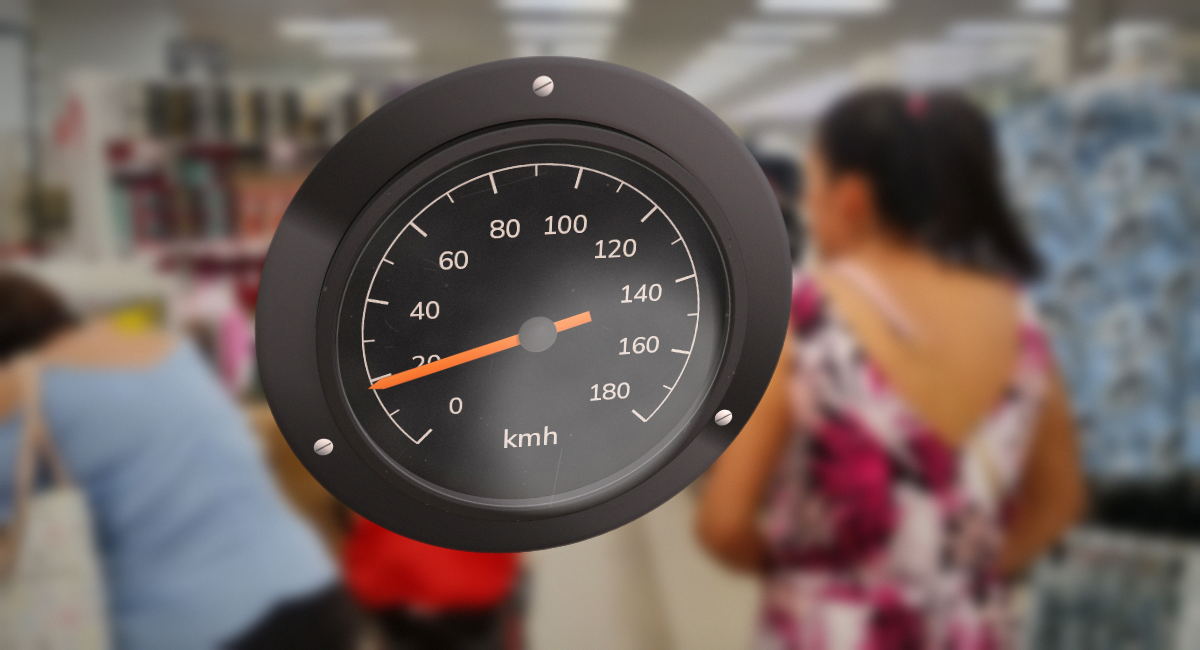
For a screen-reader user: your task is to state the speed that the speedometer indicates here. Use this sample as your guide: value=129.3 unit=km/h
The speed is value=20 unit=km/h
